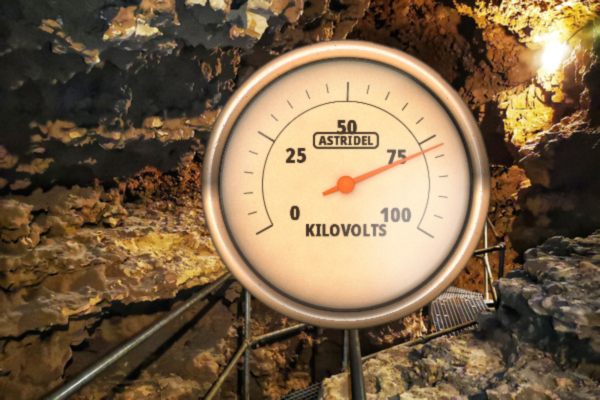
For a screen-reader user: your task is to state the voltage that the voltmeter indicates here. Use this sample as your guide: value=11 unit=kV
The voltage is value=77.5 unit=kV
